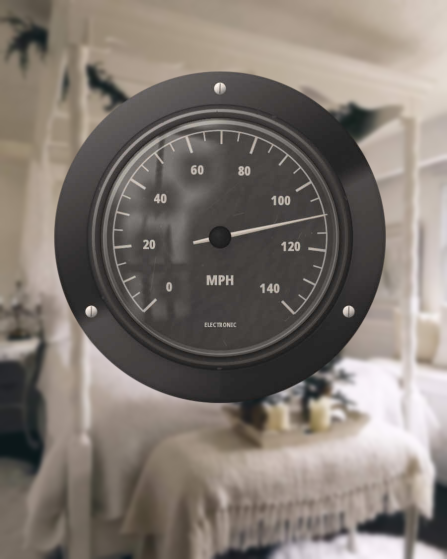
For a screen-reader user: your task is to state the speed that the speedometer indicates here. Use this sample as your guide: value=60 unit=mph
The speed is value=110 unit=mph
